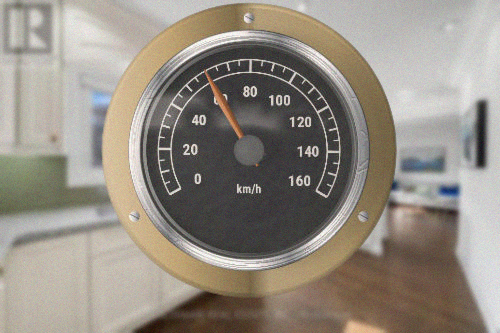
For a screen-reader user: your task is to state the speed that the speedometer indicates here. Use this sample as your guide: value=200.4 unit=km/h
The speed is value=60 unit=km/h
